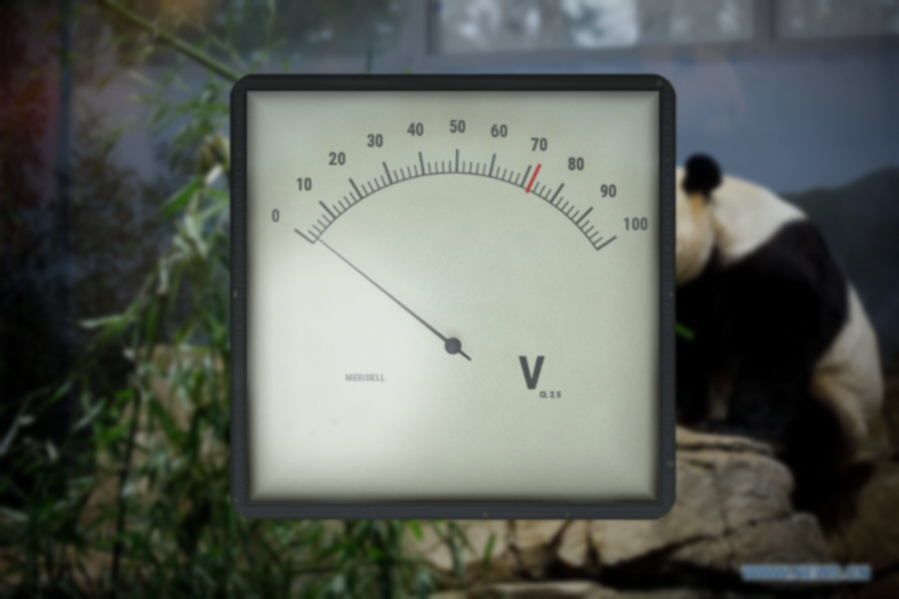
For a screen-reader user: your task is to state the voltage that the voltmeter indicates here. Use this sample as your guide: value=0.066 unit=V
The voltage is value=2 unit=V
